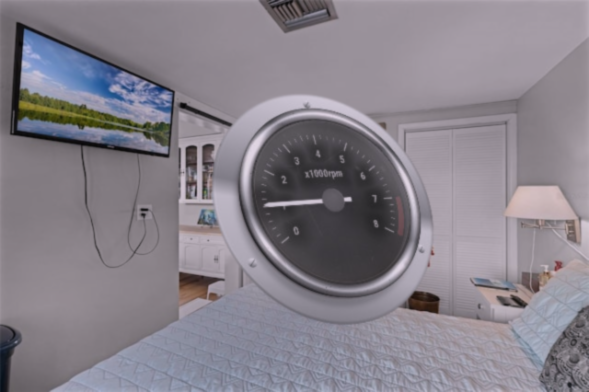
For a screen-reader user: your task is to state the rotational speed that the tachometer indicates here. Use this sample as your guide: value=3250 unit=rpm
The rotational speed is value=1000 unit=rpm
